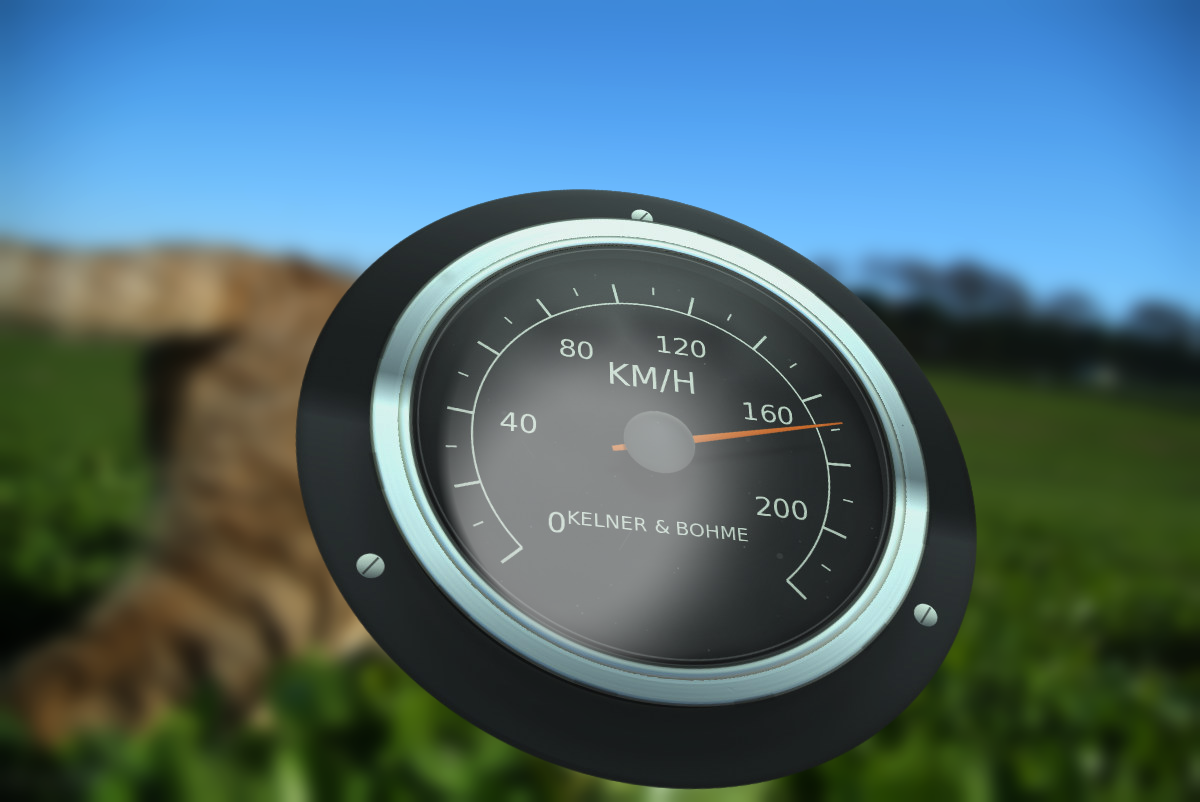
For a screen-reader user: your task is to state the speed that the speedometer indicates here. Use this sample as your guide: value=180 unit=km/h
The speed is value=170 unit=km/h
